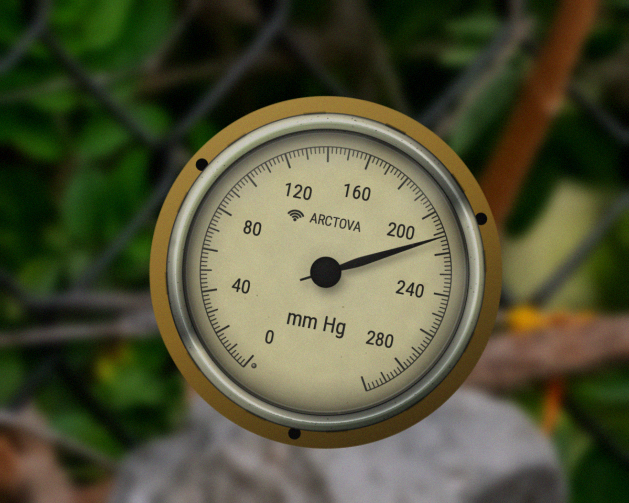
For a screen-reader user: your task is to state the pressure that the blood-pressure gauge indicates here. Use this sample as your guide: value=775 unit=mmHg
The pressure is value=212 unit=mmHg
